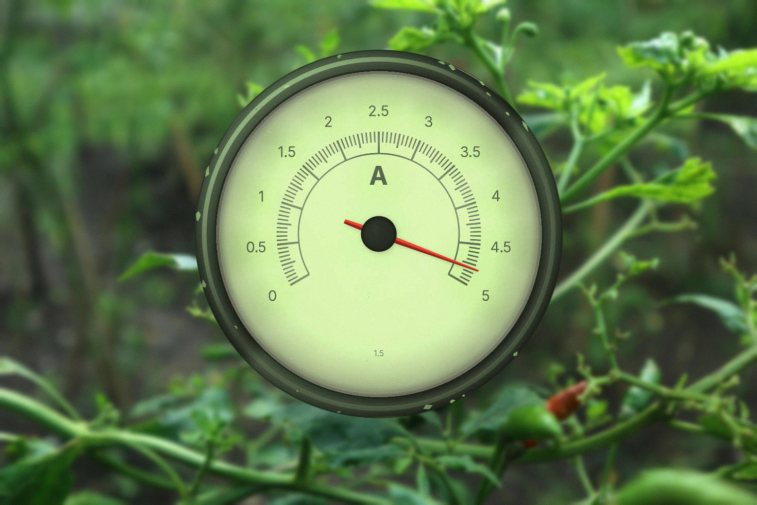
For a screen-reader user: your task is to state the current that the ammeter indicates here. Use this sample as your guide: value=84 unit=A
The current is value=4.8 unit=A
